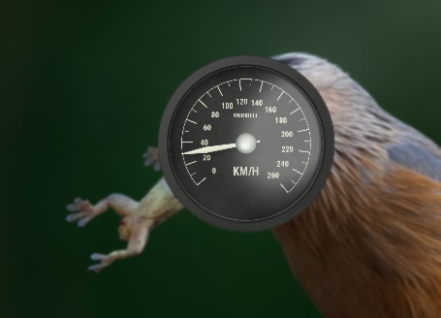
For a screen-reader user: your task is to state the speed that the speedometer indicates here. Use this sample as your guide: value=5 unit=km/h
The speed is value=30 unit=km/h
